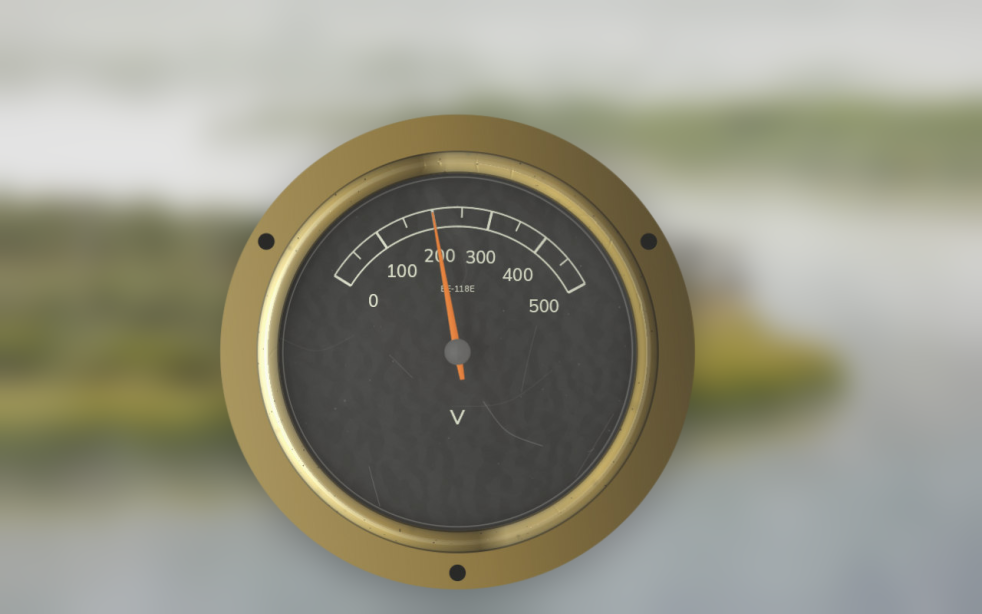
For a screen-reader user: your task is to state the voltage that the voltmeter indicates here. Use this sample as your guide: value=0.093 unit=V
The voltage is value=200 unit=V
